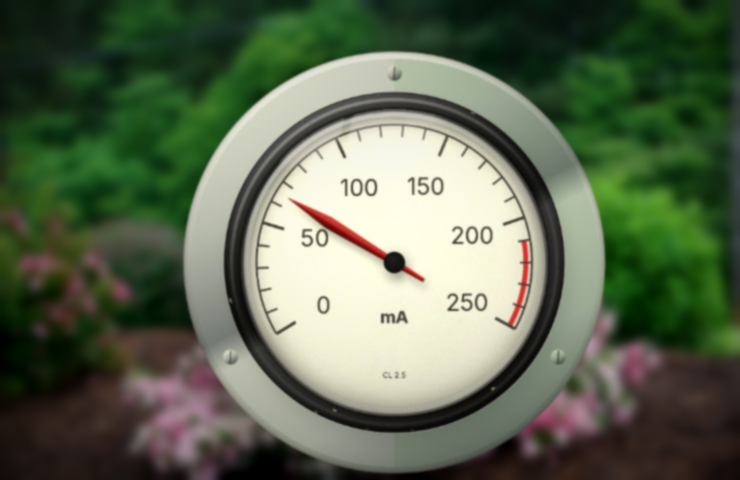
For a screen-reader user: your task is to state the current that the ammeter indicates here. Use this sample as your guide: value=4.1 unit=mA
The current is value=65 unit=mA
